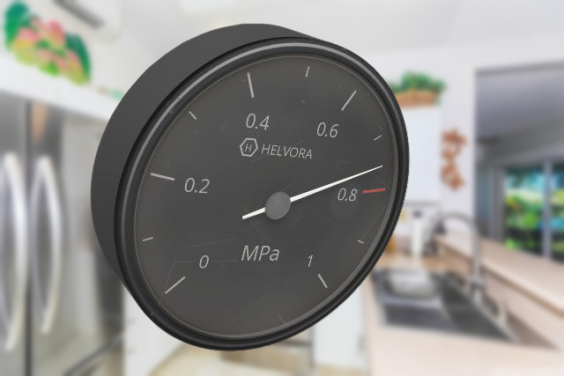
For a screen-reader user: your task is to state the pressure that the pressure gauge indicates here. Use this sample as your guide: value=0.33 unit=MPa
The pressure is value=0.75 unit=MPa
